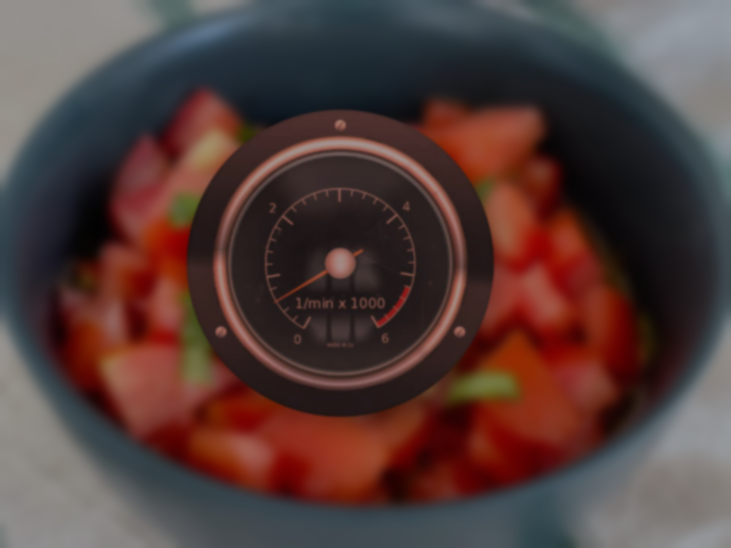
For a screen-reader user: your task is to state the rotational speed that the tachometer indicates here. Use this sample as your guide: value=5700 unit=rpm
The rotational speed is value=600 unit=rpm
